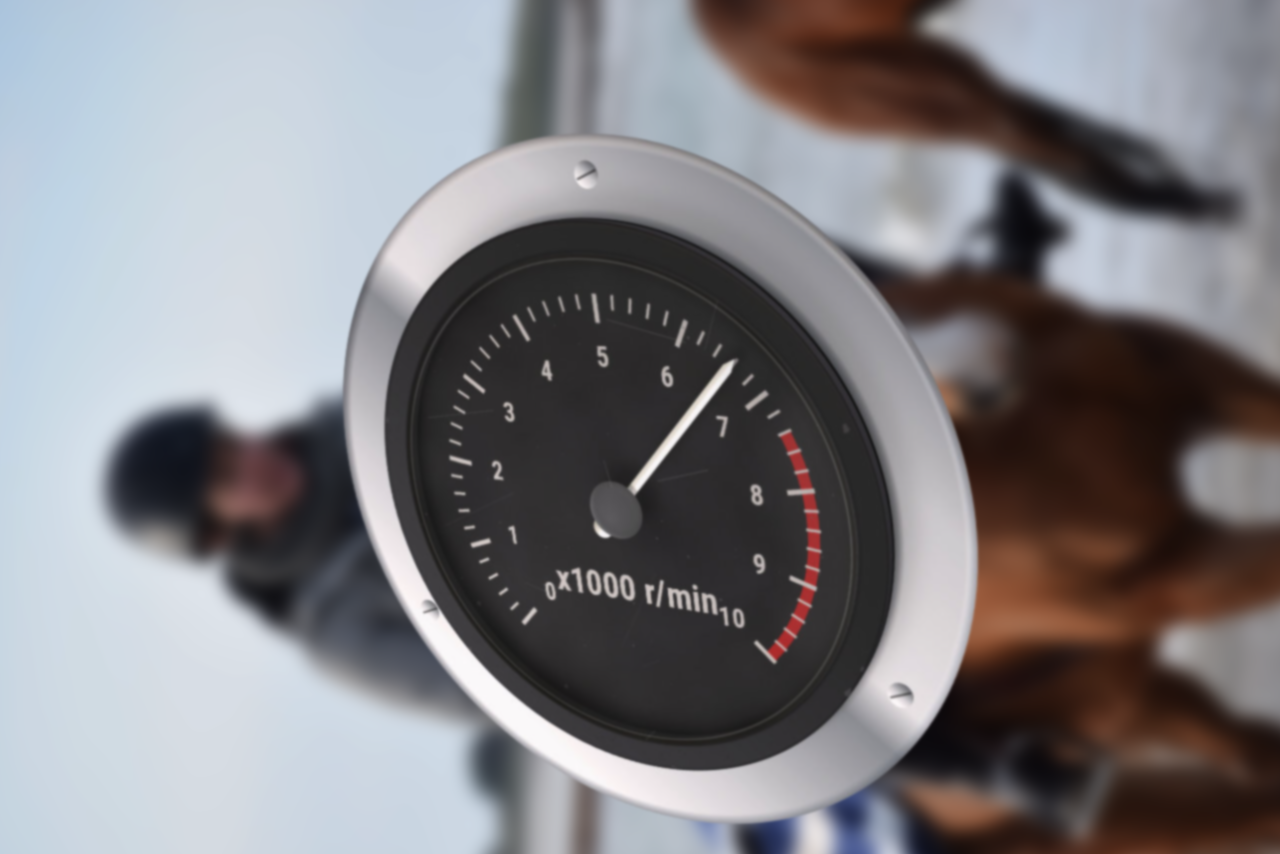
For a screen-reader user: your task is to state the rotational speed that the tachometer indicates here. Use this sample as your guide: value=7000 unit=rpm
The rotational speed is value=6600 unit=rpm
